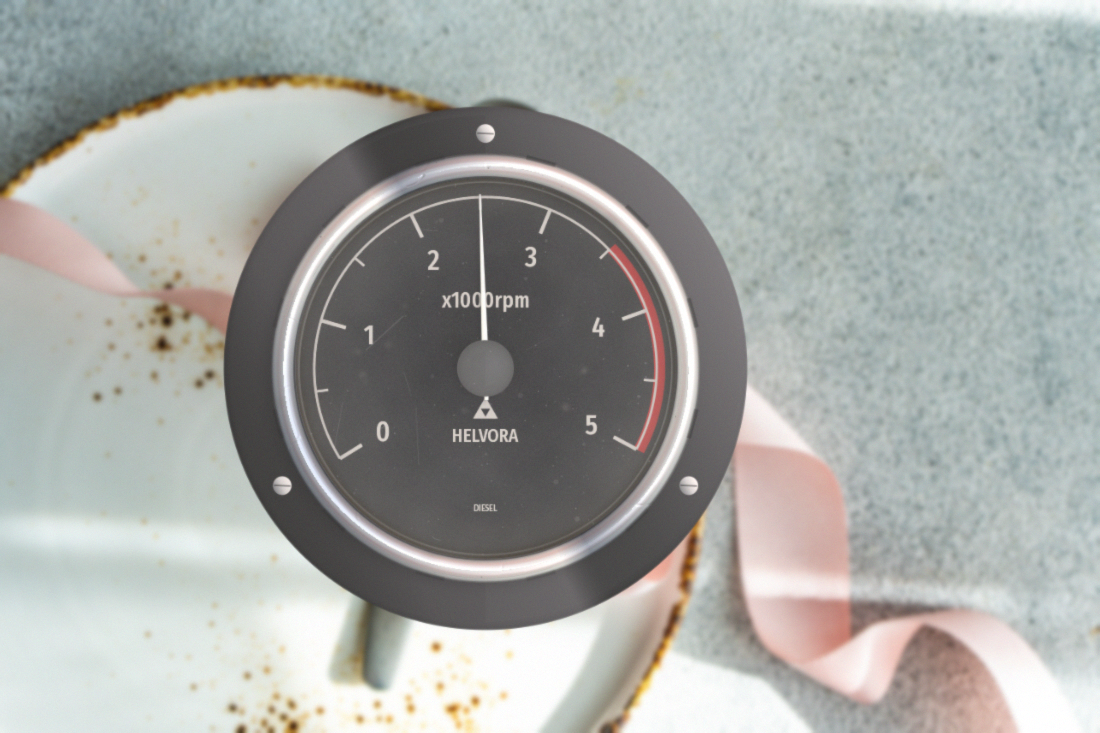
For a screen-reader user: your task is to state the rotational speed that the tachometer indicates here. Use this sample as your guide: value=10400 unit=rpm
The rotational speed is value=2500 unit=rpm
